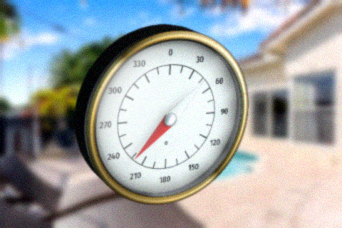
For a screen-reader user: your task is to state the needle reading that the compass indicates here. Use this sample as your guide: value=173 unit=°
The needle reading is value=225 unit=°
